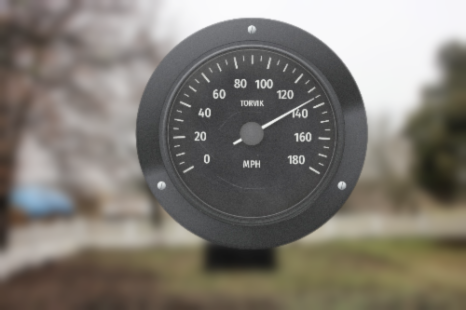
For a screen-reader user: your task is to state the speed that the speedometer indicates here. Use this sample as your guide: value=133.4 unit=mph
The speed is value=135 unit=mph
